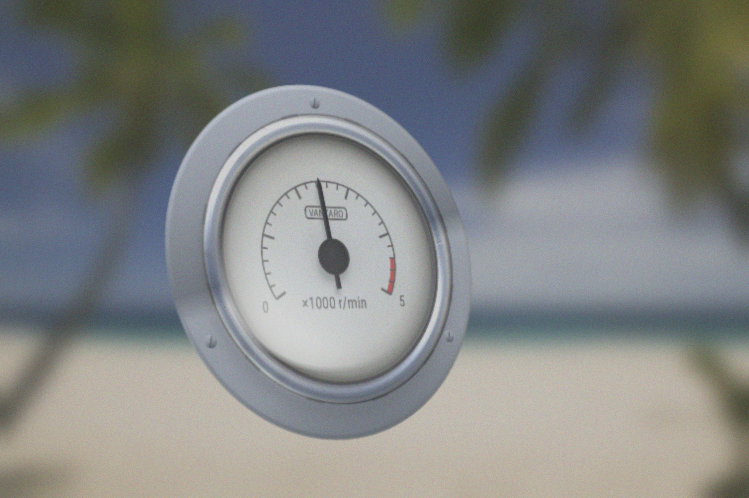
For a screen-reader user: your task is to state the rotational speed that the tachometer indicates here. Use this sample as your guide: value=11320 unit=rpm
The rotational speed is value=2400 unit=rpm
